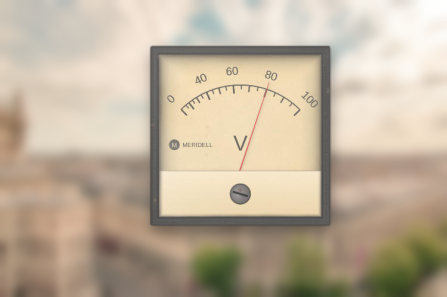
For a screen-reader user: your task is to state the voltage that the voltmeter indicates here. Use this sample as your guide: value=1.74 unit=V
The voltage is value=80 unit=V
